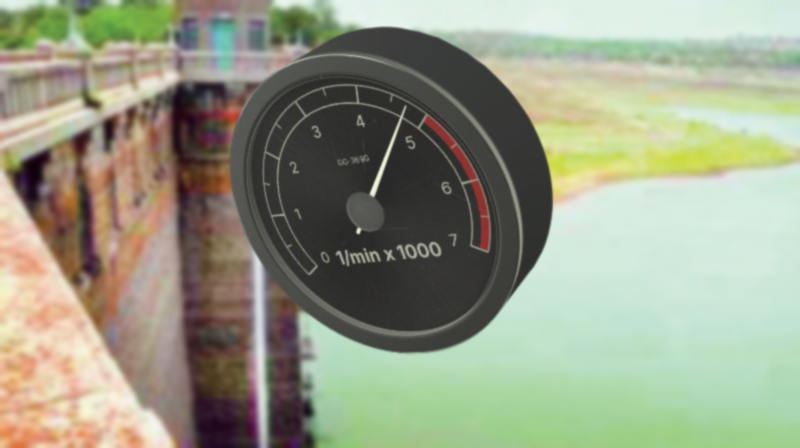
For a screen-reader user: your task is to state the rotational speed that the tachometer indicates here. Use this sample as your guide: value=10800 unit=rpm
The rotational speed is value=4750 unit=rpm
